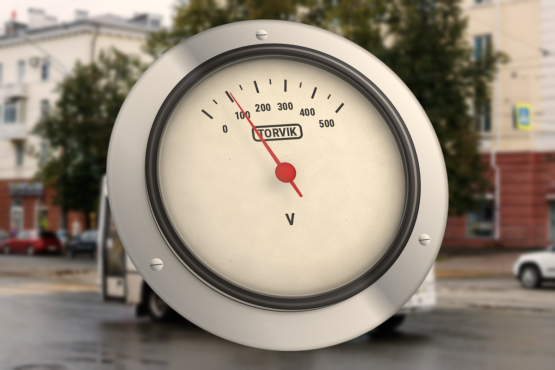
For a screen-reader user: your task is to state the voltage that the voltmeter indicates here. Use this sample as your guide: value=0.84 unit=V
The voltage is value=100 unit=V
